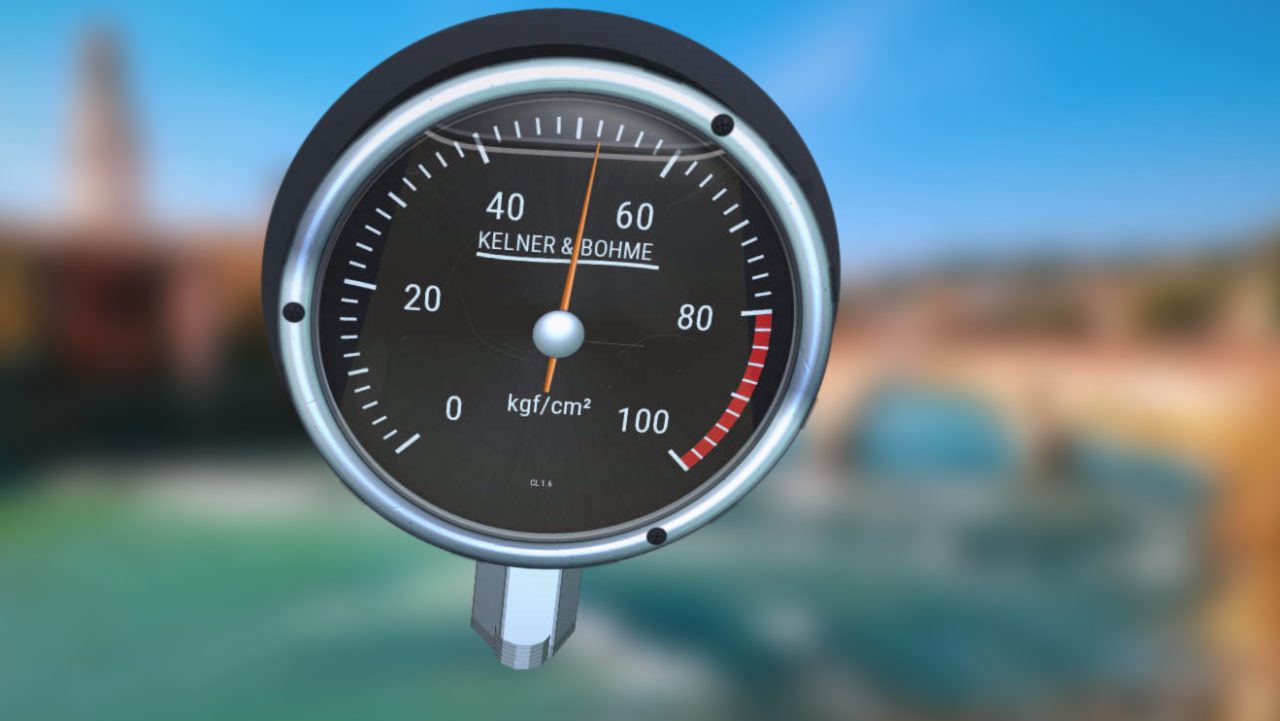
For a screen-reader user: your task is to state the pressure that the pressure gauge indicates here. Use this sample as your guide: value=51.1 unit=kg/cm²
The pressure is value=52 unit=kg/cm²
